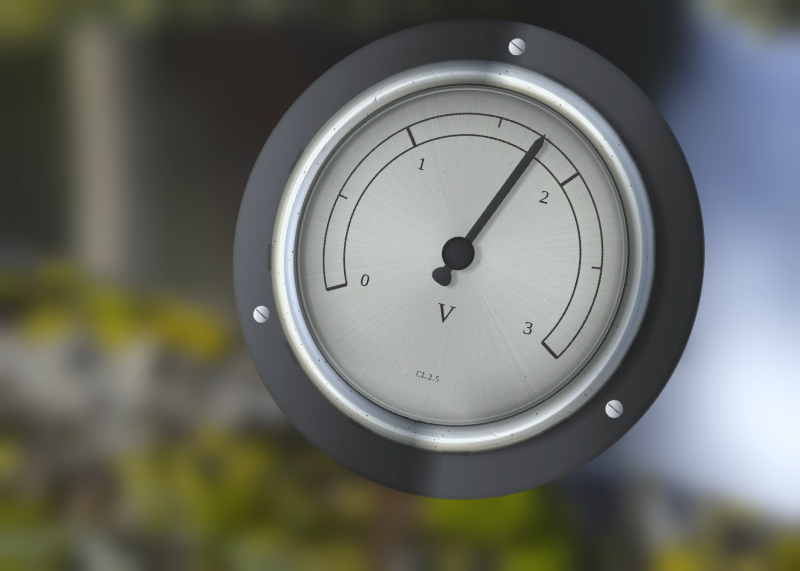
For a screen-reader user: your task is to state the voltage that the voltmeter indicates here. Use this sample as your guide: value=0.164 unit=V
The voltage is value=1.75 unit=V
